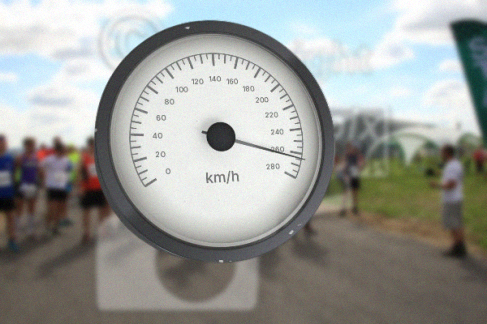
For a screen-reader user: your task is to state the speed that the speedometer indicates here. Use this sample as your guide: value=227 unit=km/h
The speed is value=265 unit=km/h
